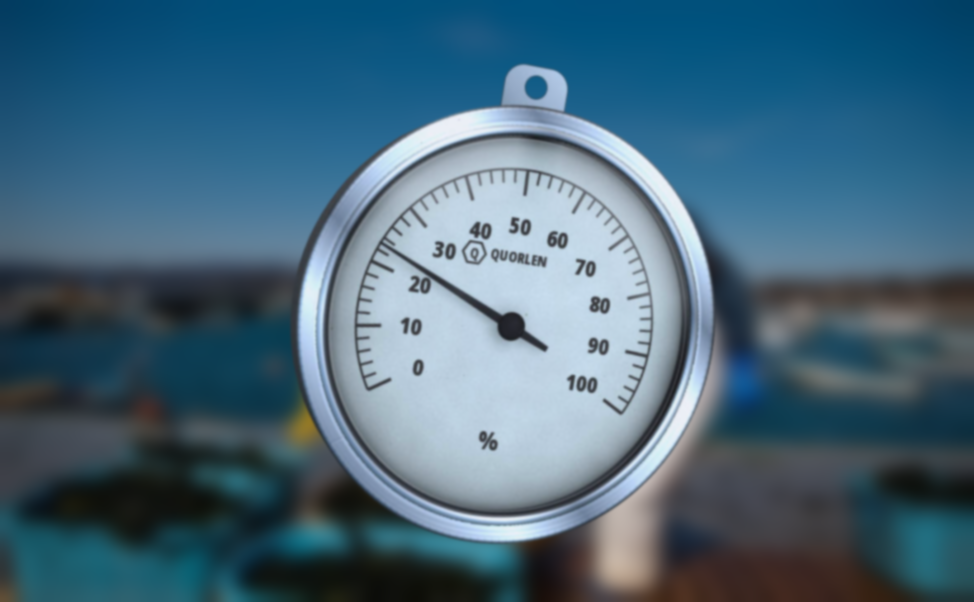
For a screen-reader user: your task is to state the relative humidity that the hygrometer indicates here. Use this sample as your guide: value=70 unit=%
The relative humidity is value=23 unit=%
